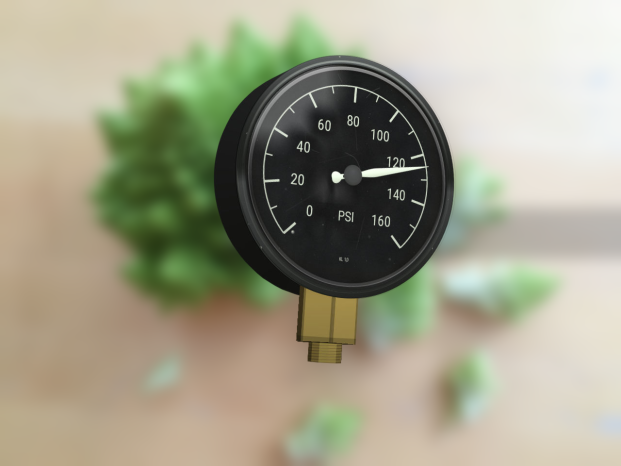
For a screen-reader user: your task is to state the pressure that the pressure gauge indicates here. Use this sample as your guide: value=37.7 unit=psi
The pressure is value=125 unit=psi
